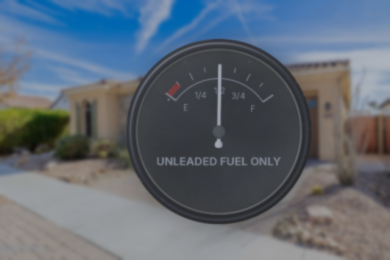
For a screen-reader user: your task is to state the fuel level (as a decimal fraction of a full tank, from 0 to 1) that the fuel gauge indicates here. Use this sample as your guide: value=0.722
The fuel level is value=0.5
